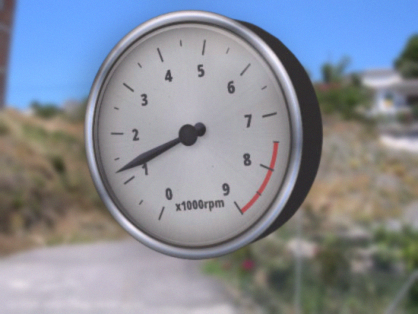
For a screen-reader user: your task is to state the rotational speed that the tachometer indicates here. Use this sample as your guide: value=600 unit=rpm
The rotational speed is value=1250 unit=rpm
